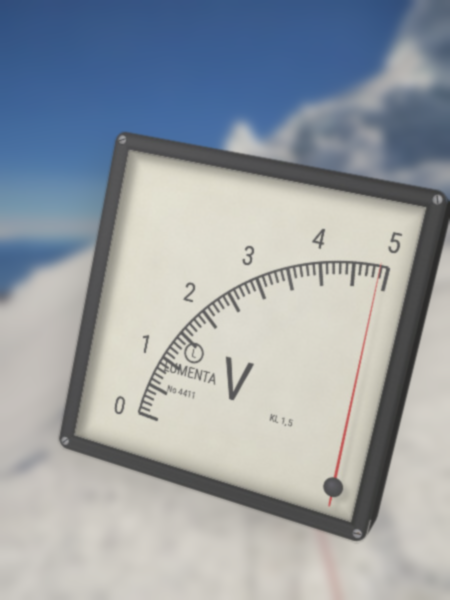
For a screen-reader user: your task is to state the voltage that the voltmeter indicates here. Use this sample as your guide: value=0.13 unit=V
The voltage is value=4.9 unit=V
